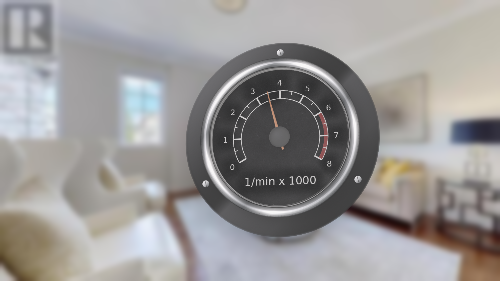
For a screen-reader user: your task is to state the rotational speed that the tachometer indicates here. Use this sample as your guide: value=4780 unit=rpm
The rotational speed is value=3500 unit=rpm
